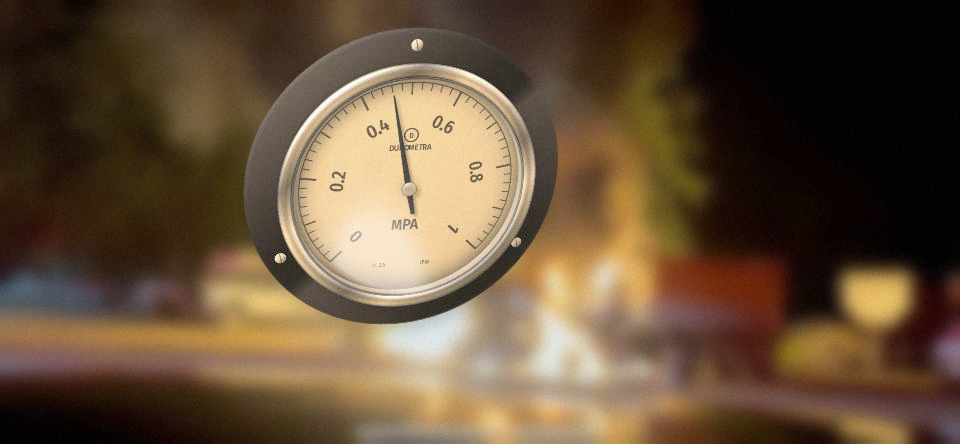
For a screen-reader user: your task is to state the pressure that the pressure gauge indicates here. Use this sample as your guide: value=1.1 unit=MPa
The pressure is value=0.46 unit=MPa
